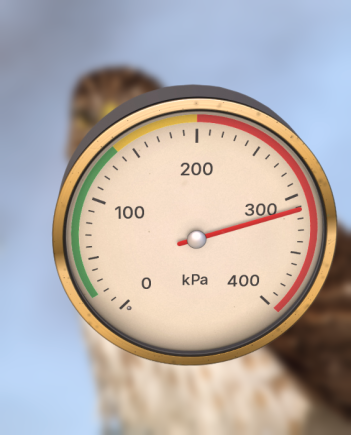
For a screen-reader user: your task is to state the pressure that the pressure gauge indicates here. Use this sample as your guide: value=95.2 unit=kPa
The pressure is value=310 unit=kPa
